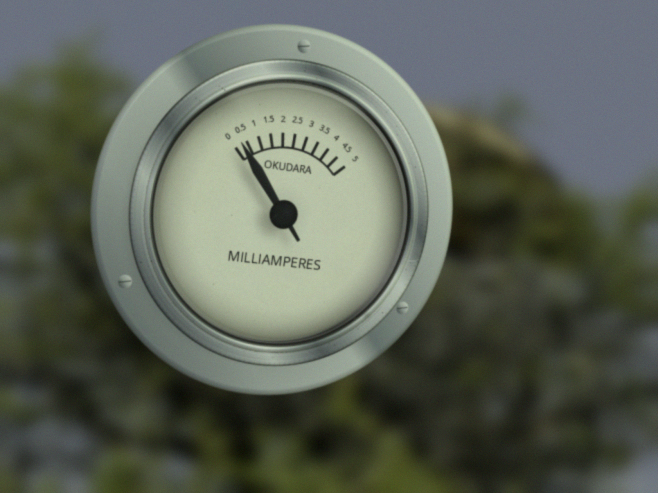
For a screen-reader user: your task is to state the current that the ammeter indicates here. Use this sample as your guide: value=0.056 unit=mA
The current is value=0.25 unit=mA
